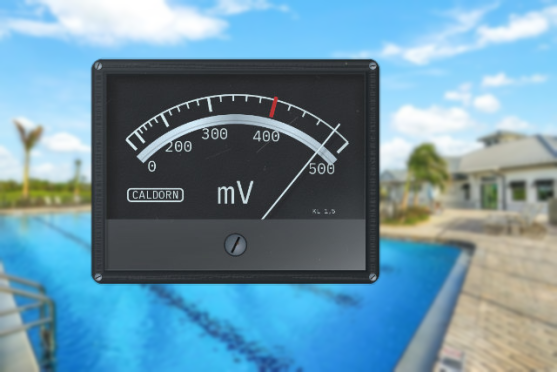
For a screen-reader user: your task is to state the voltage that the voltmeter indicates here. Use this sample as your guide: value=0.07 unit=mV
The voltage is value=480 unit=mV
